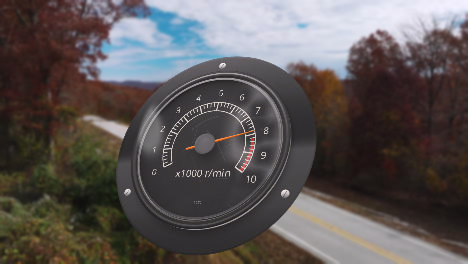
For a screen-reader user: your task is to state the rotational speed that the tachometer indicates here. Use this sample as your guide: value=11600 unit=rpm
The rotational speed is value=8000 unit=rpm
